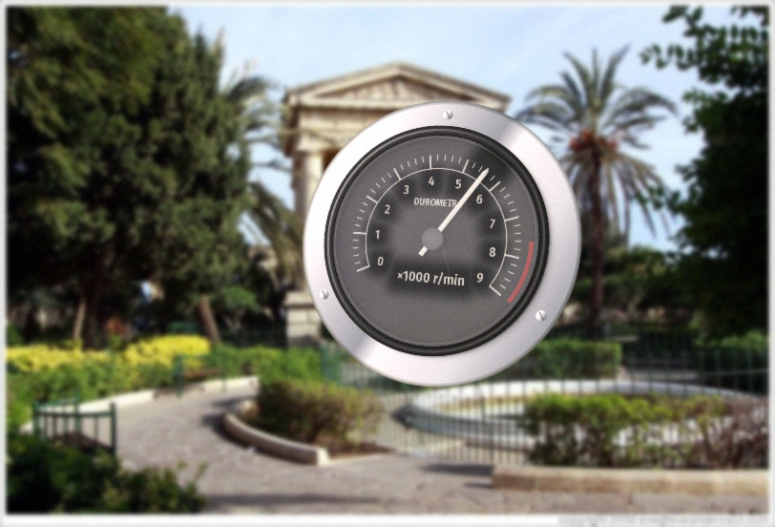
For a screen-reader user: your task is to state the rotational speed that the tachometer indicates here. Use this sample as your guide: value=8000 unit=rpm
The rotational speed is value=5600 unit=rpm
